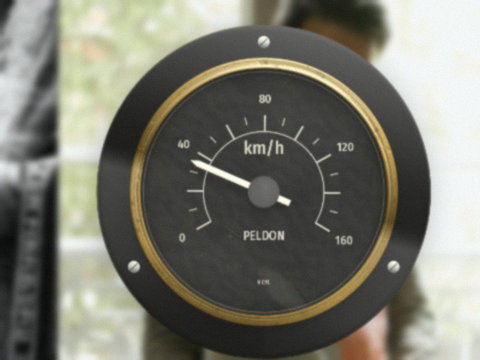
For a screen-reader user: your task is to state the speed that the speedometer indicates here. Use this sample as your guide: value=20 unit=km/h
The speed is value=35 unit=km/h
